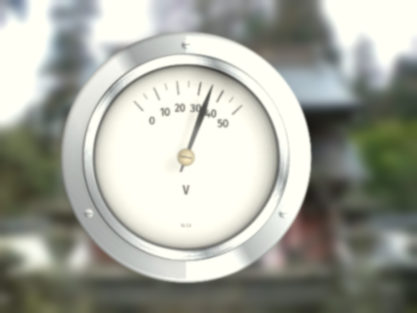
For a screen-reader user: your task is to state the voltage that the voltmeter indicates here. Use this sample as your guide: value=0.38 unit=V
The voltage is value=35 unit=V
